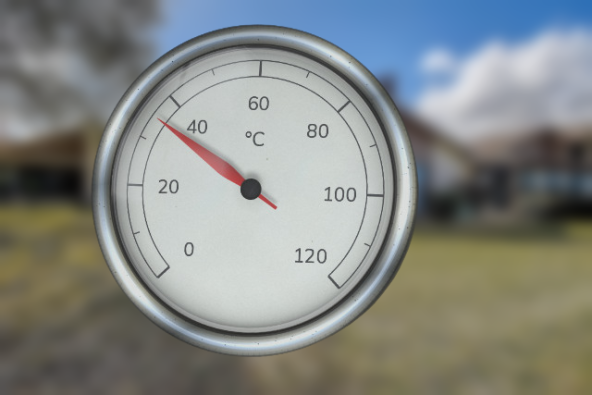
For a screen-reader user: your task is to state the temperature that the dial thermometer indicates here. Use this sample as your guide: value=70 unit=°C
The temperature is value=35 unit=°C
